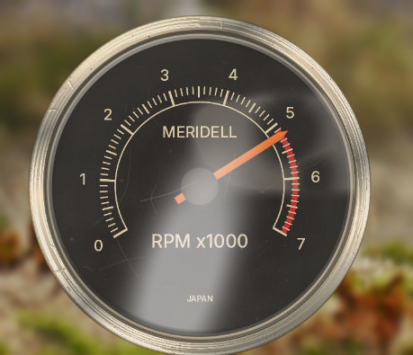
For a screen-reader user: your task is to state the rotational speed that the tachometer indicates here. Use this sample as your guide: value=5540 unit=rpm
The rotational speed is value=5200 unit=rpm
